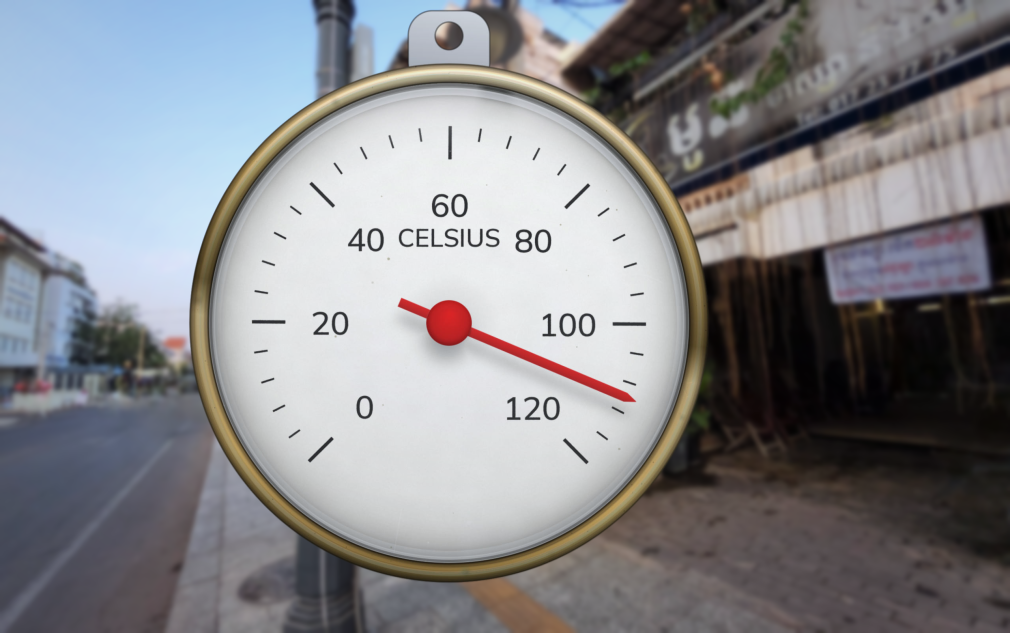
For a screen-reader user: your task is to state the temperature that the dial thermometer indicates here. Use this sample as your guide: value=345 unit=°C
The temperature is value=110 unit=°C
